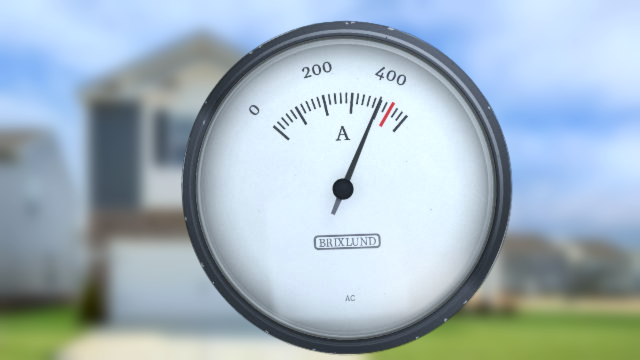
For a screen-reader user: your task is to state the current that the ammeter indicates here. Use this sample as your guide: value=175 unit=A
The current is value=400 unit=A
